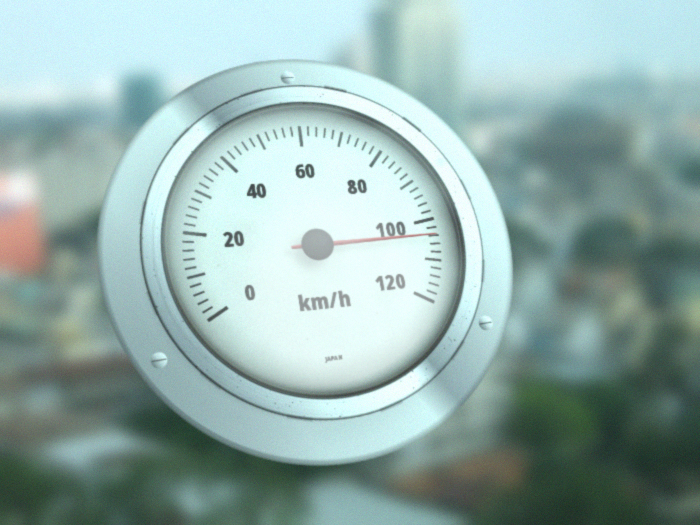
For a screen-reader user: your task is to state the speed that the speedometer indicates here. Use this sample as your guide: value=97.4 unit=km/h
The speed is value=104 unit=km/h
